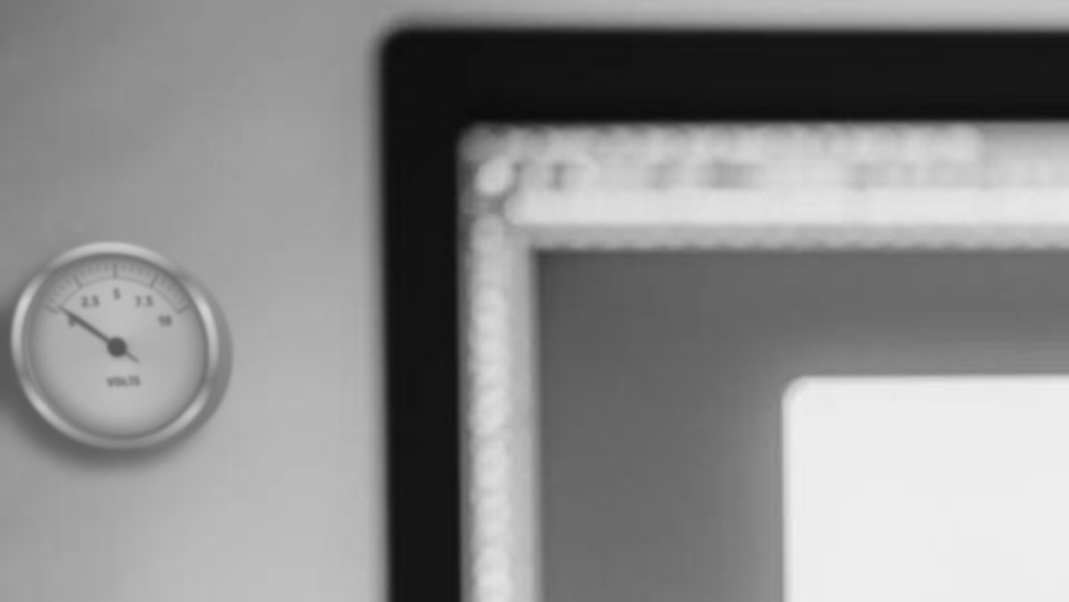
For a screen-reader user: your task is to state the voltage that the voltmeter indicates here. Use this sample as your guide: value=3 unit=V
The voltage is value=0.5 unit=V
